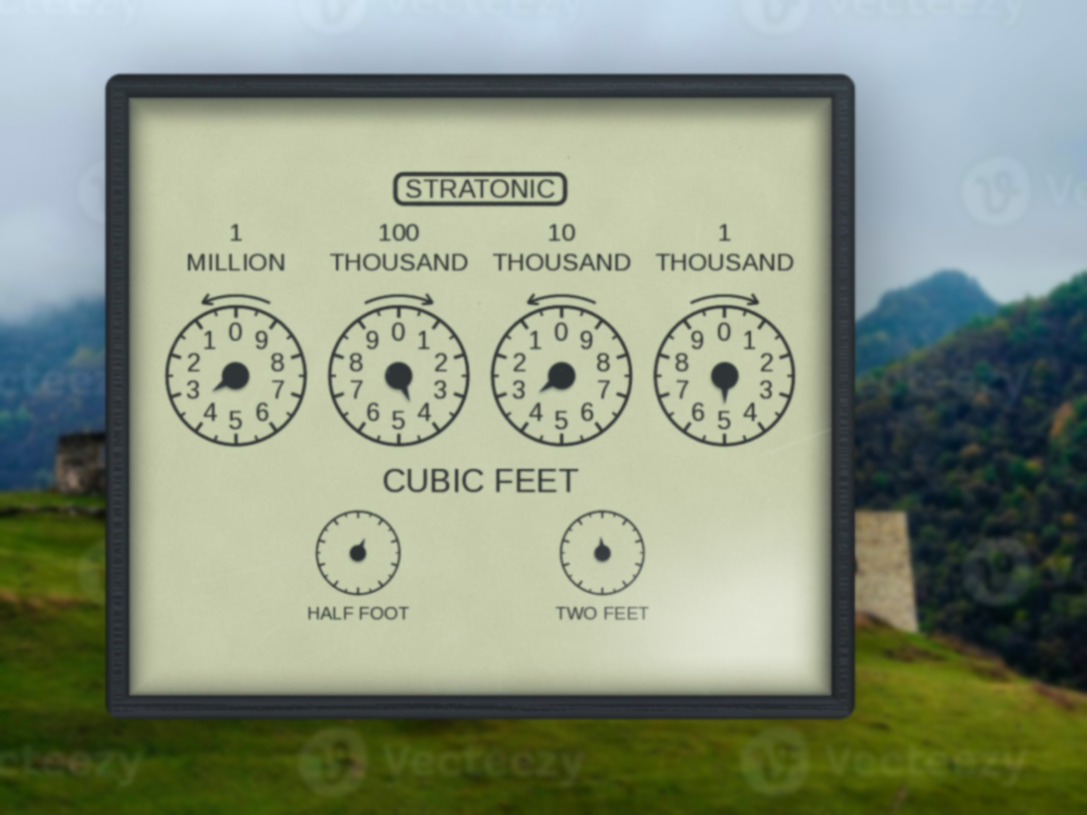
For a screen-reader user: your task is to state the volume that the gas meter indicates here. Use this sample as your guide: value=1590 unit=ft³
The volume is value=343500 unit=ft³
